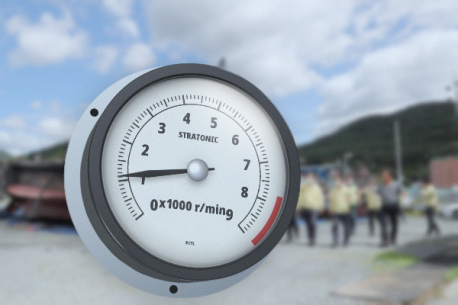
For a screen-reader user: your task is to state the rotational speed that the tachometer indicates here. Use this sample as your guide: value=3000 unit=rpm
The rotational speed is value=1100 unit=rpm
